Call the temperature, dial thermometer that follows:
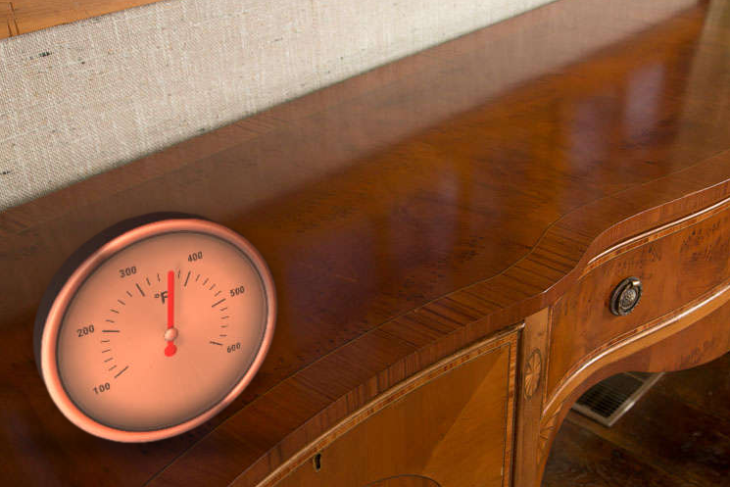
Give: 360 °F
